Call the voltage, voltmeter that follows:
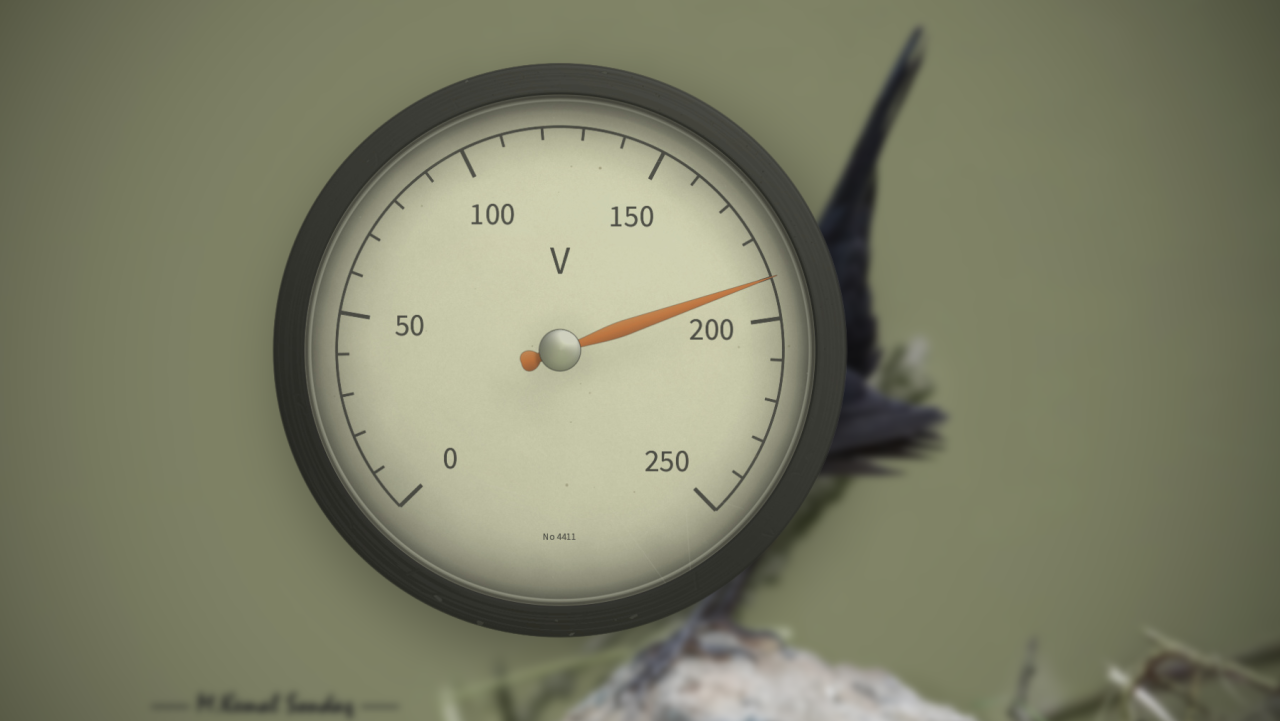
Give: 190 V
